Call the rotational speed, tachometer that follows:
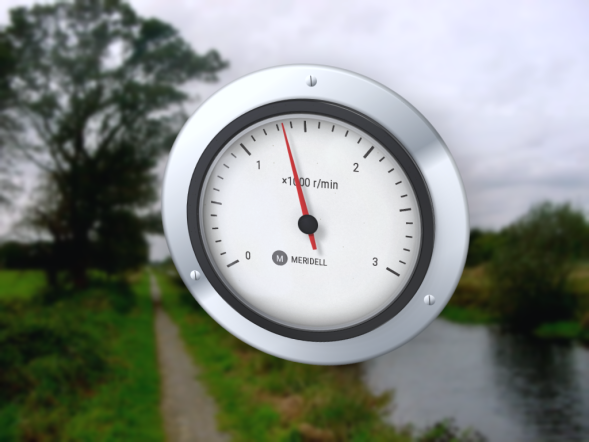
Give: 1350 rpm
